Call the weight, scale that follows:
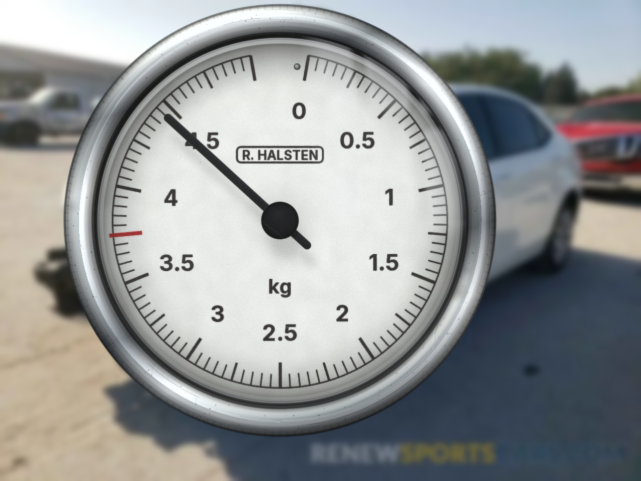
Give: 4.45 kg
